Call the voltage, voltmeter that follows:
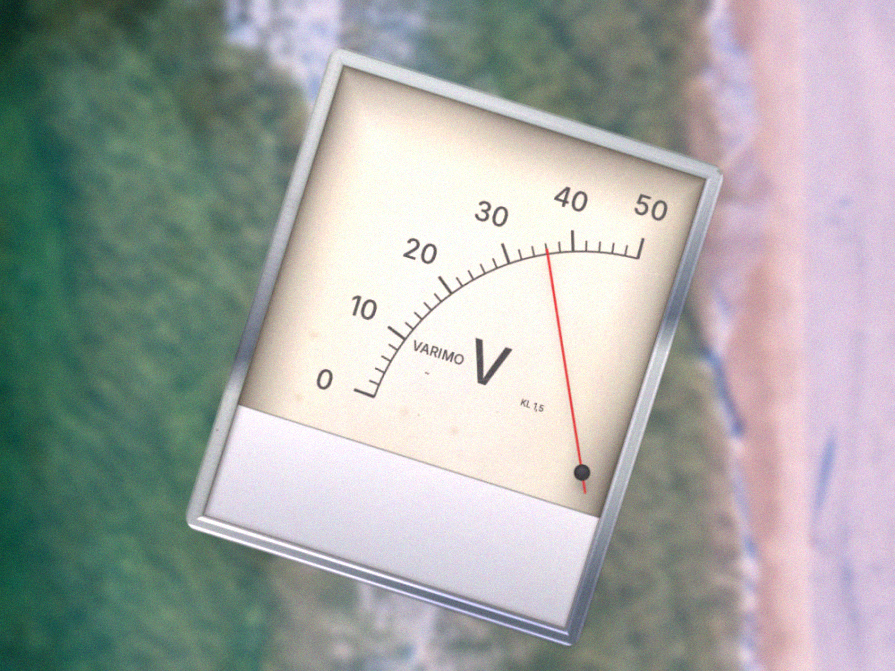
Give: 36 V
